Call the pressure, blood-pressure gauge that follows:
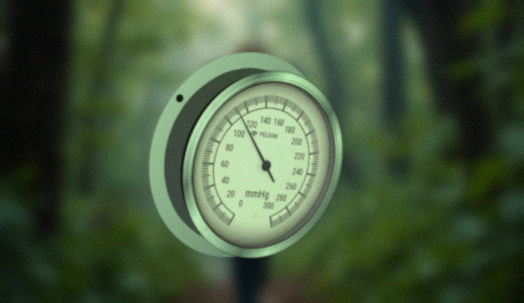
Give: 110 mmHg
